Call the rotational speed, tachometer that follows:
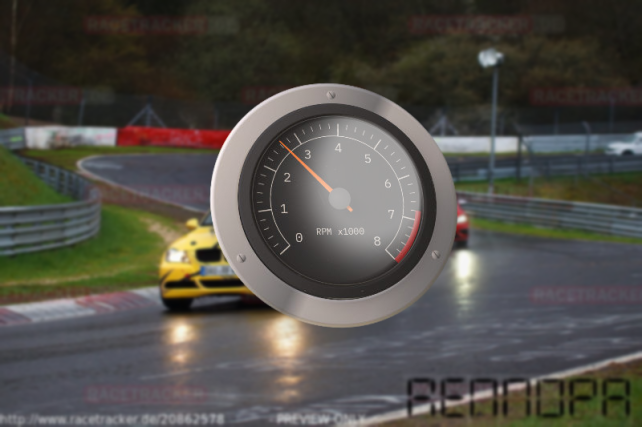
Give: 2600 rpm
